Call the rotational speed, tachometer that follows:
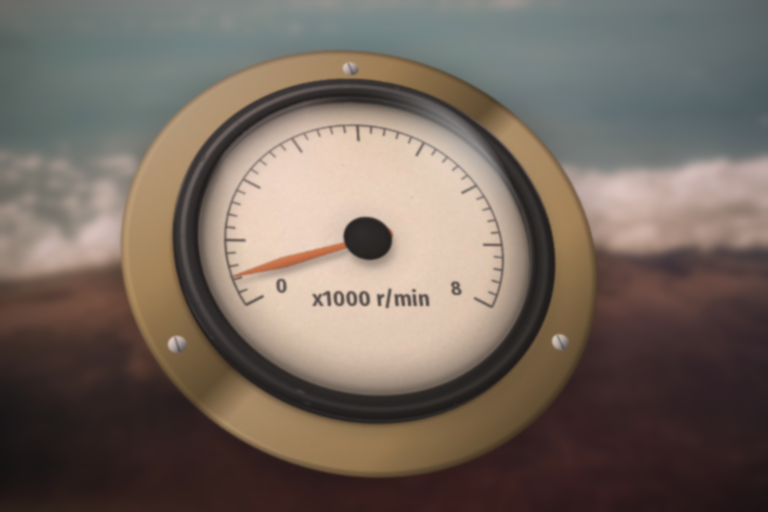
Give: 400 rpm
